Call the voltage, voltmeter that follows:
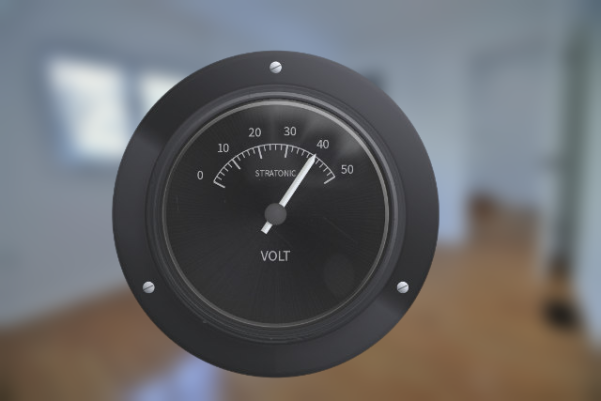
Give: 40 V
